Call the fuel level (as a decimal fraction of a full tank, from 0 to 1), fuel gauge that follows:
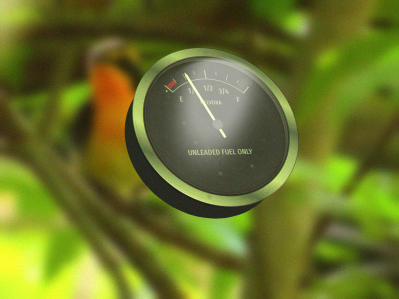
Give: 0.25
